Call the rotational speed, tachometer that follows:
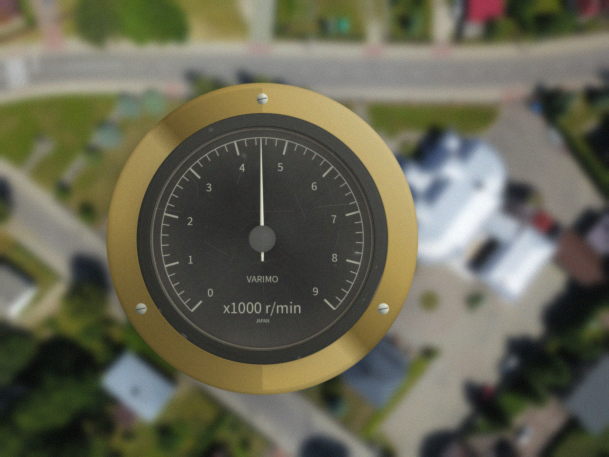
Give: 4500 rpm
